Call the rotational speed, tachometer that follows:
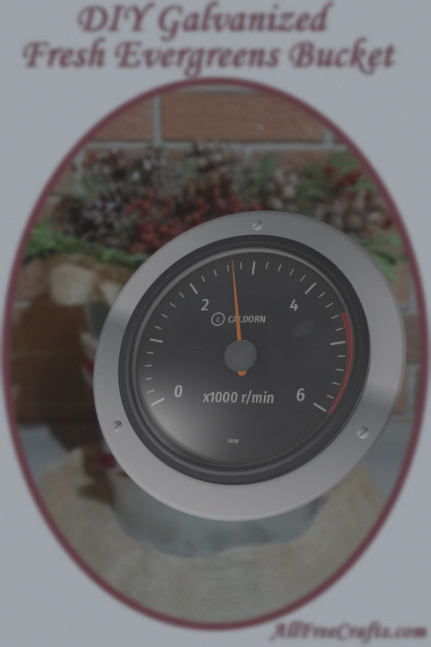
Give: 2700 rpm
